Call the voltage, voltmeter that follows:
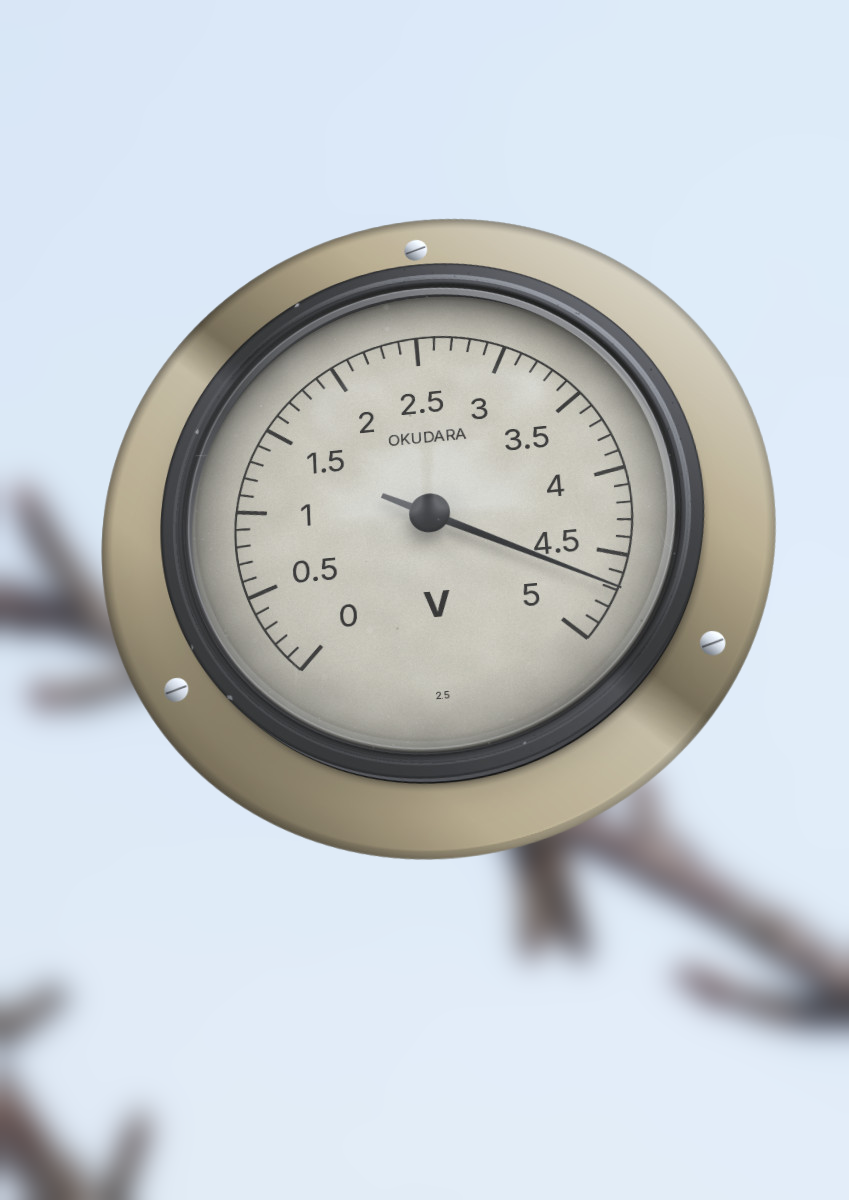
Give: 4.7 V
